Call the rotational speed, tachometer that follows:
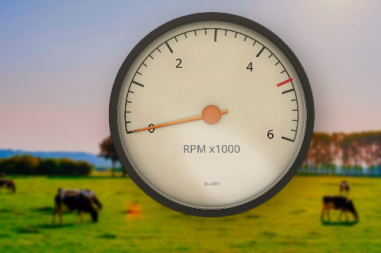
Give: 0 rpm
